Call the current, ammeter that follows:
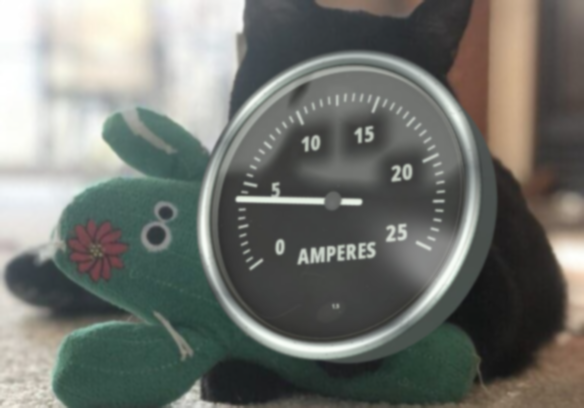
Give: 4 A
